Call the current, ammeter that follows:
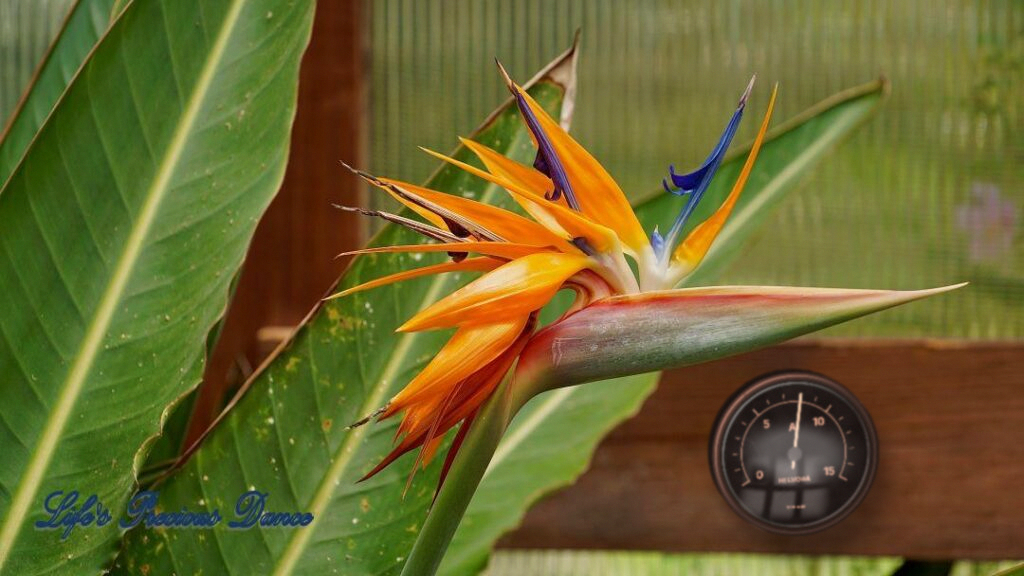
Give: 8 A
